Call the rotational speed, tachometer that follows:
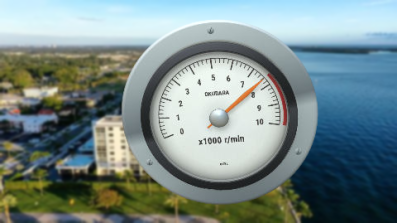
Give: 7600 rpm
